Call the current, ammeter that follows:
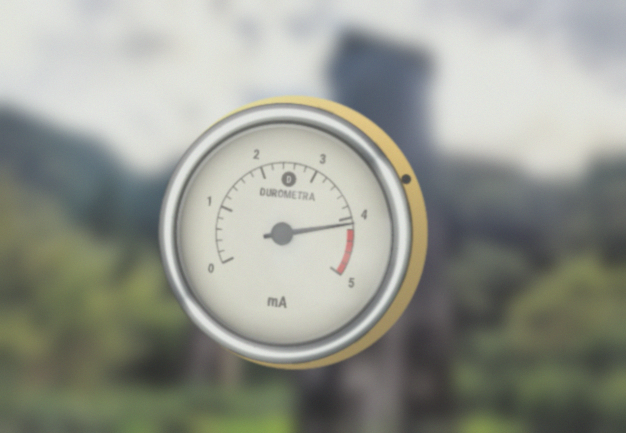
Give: 4.1 mA
